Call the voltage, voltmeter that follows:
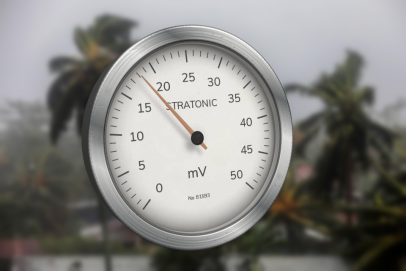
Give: 18 mV
